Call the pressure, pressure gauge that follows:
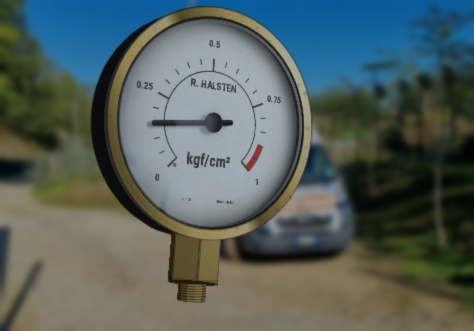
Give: 0.15 kg/cm²
